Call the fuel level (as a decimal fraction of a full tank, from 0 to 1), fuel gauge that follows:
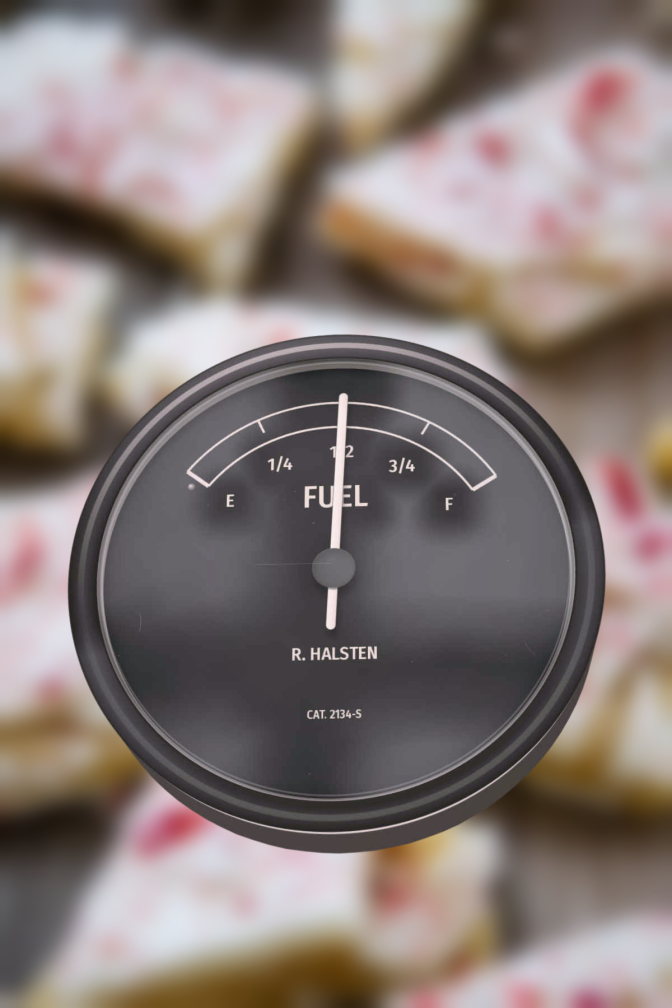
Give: 0.5
